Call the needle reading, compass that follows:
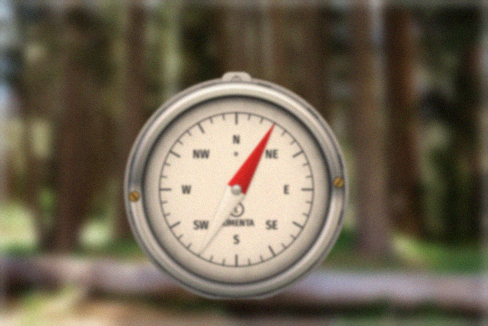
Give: 30 °
